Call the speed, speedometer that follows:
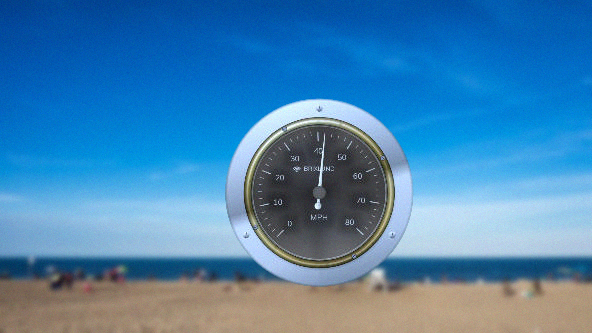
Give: 42 mph
